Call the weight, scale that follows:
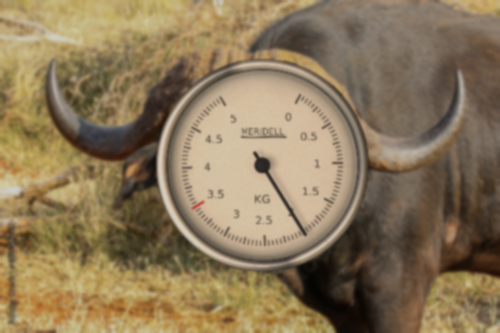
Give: 2 kg
